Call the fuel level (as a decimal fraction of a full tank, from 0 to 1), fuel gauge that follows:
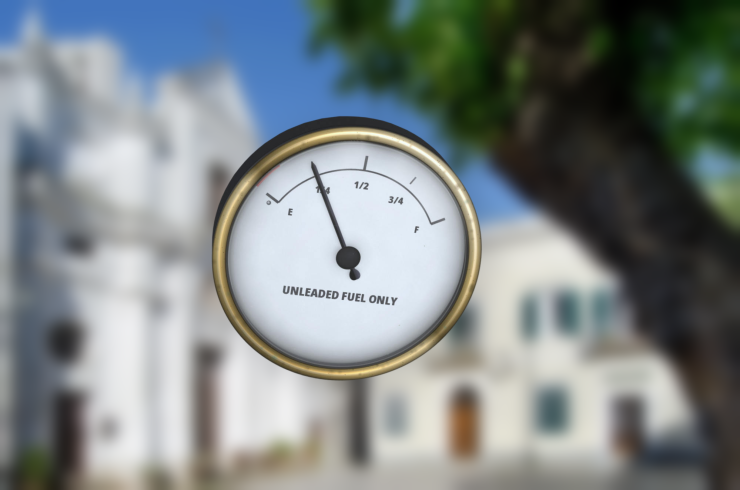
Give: 0.25
